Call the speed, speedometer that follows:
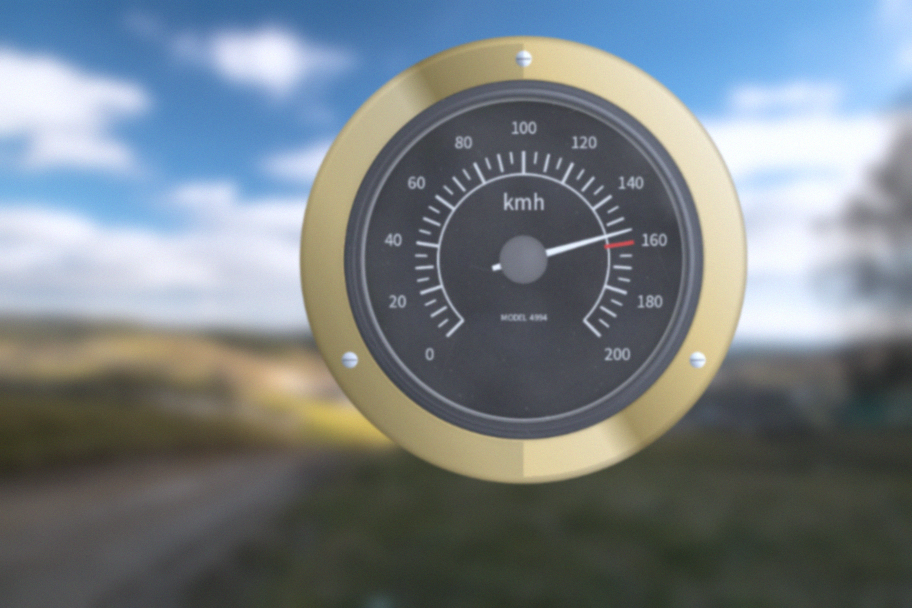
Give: 155 km/h
